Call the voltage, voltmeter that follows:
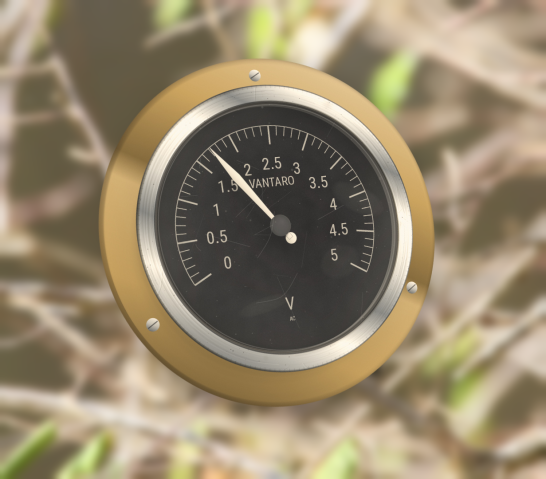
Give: 1.7 V
